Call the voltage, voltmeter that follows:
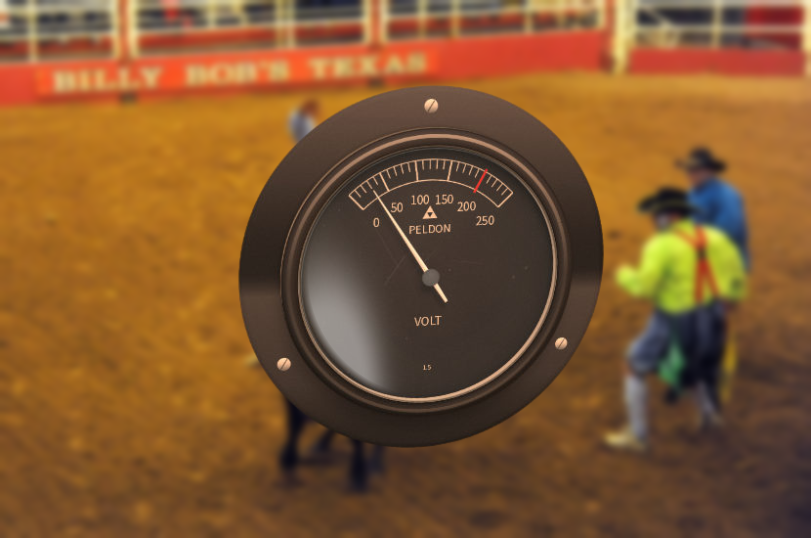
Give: 30 V
